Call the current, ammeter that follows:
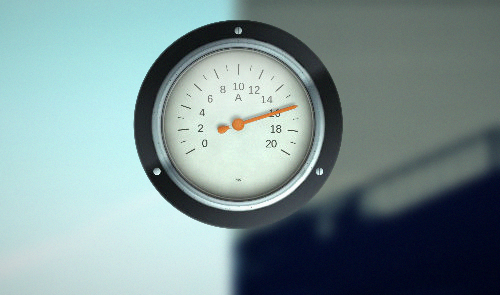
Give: 16 A
